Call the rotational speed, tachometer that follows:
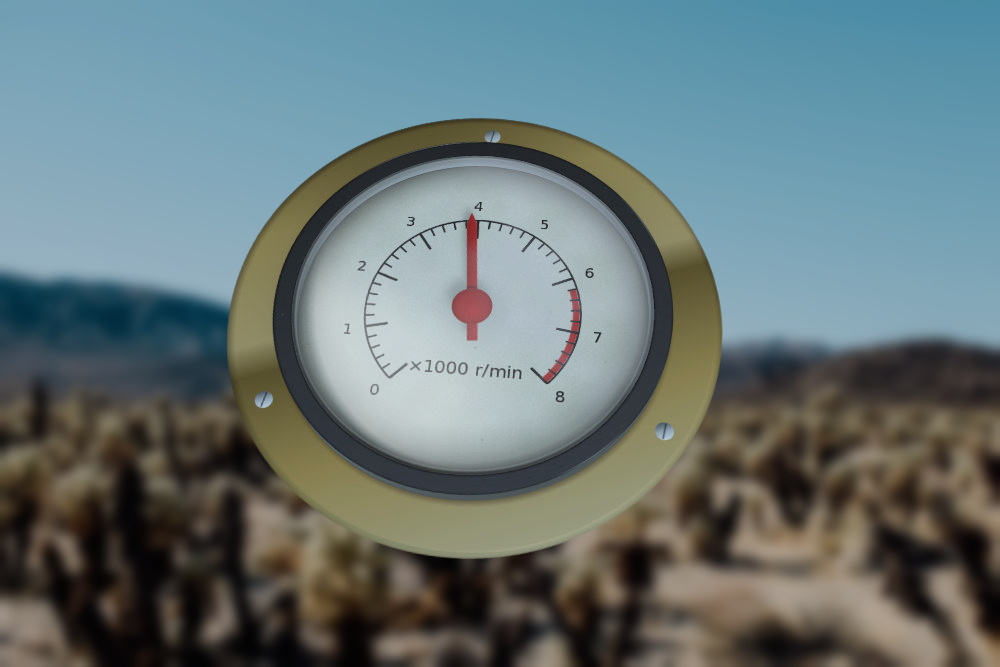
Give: 3900 rpm
